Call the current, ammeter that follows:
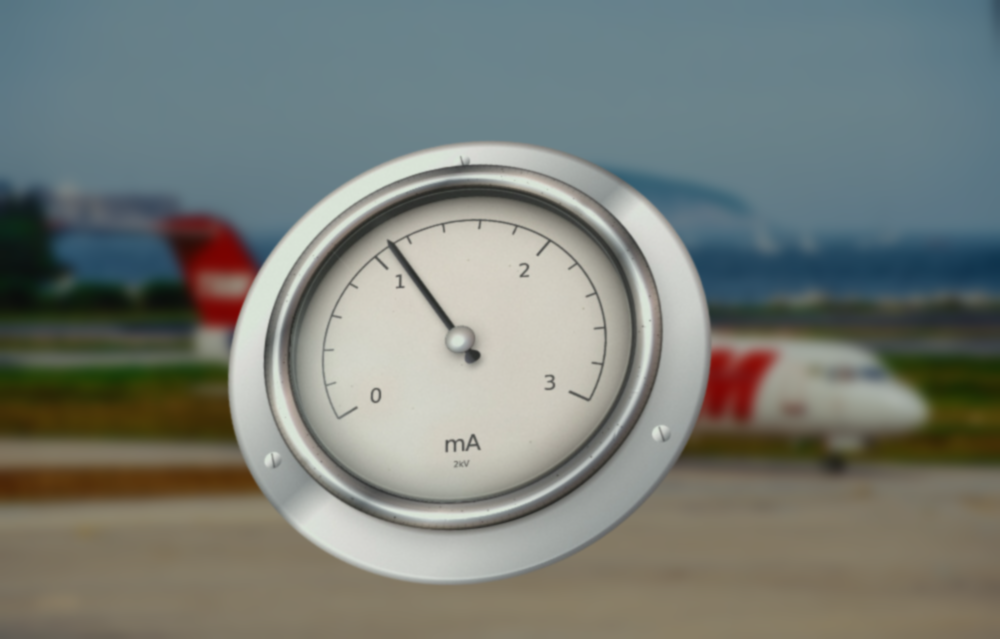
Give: 1.1 mA
